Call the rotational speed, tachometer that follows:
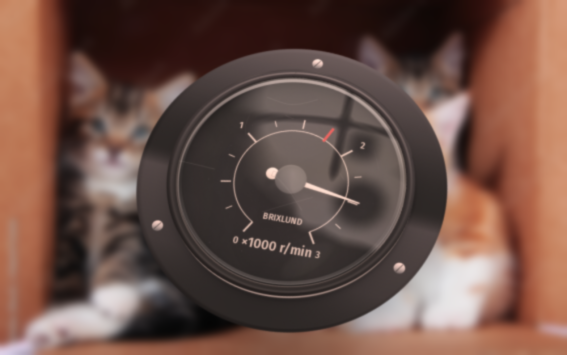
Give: 2500 rpm
